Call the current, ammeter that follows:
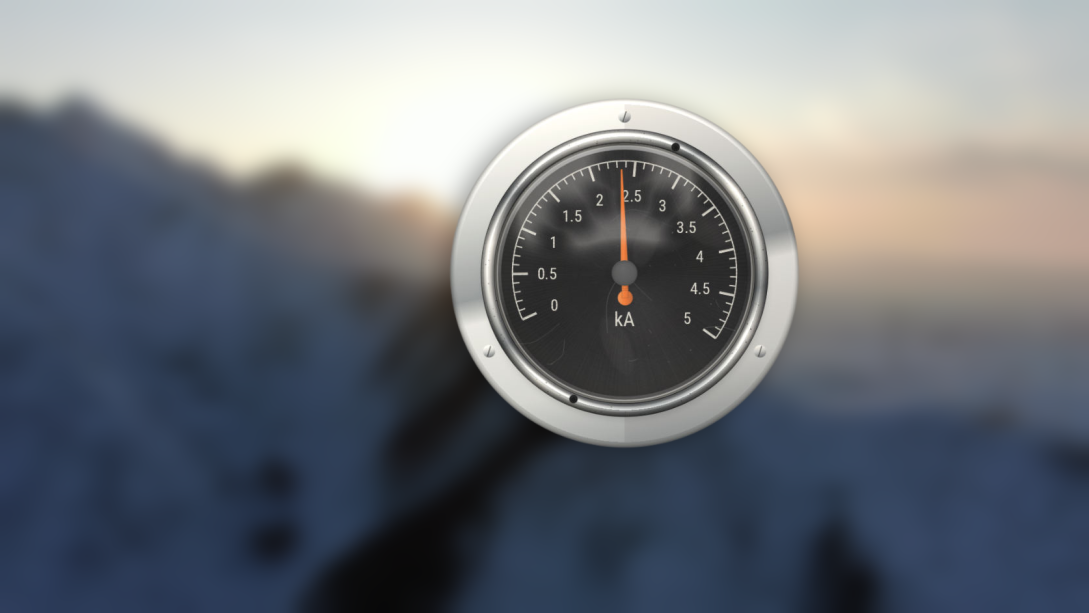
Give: 2.35 kA
